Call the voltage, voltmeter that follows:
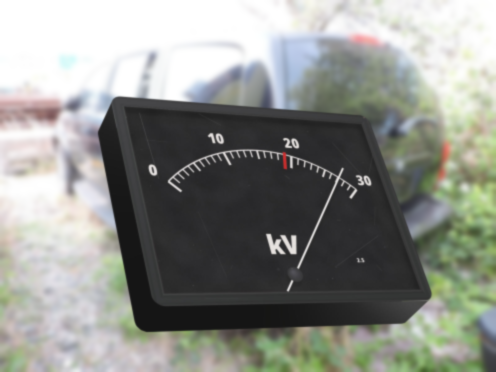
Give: 27 kV
